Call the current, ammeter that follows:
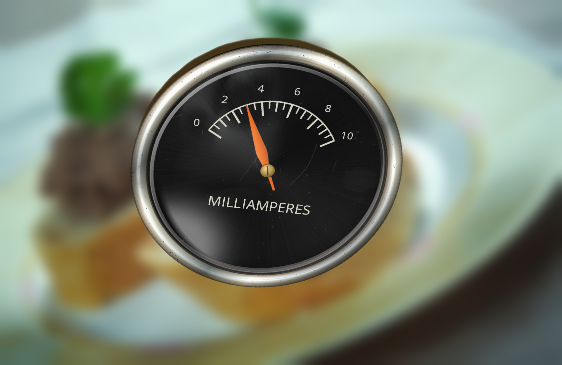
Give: 3 mA
